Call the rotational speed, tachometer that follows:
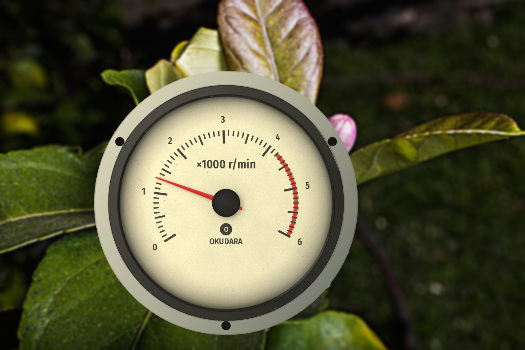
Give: 1300 rpm
